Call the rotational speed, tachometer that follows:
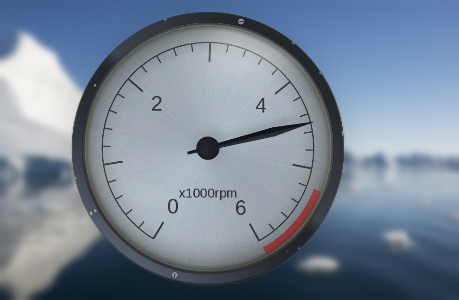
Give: 4500 rpm
